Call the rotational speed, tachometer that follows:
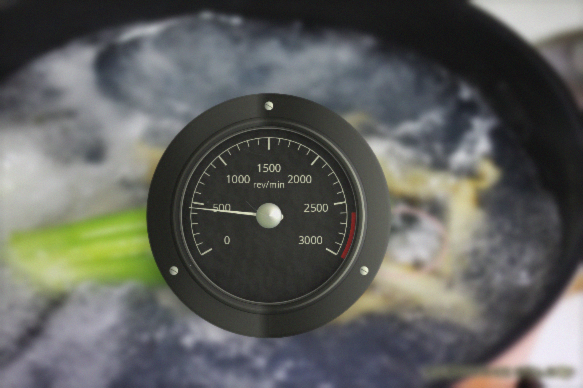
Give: 450 rpm
